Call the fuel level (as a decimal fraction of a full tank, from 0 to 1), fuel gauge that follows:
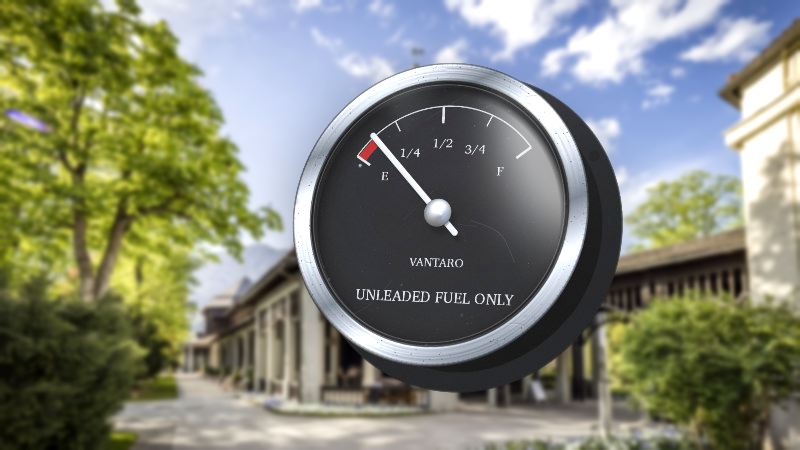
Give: 0.125
